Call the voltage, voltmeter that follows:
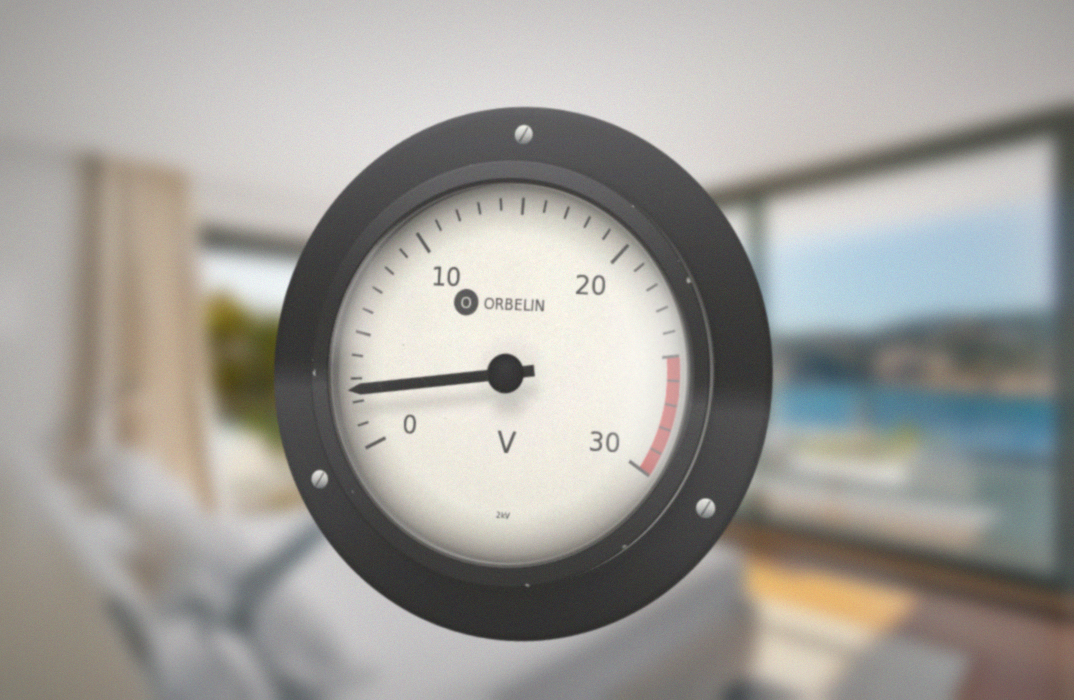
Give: 2.5 V
